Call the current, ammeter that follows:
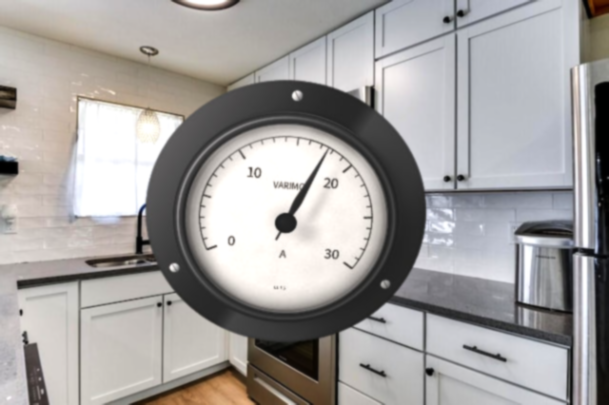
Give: 17.5 A
